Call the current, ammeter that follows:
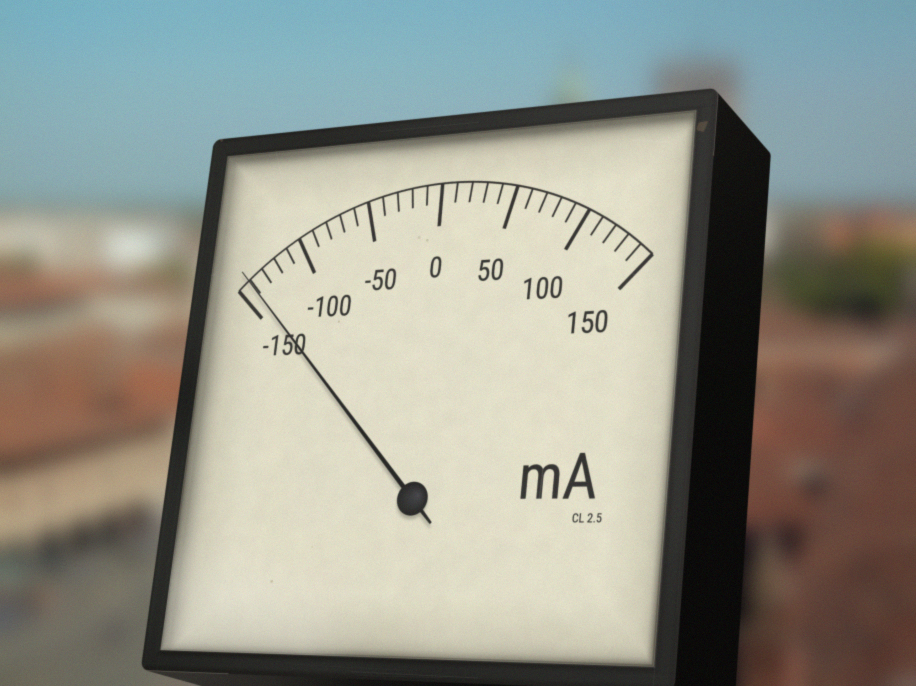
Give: -140 mA
